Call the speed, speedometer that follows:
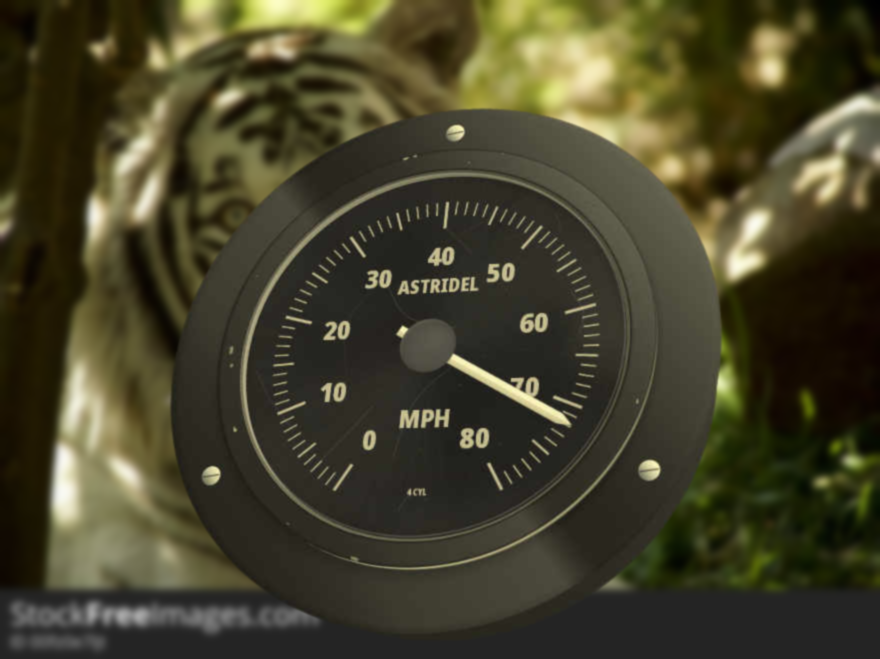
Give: 72 mph
